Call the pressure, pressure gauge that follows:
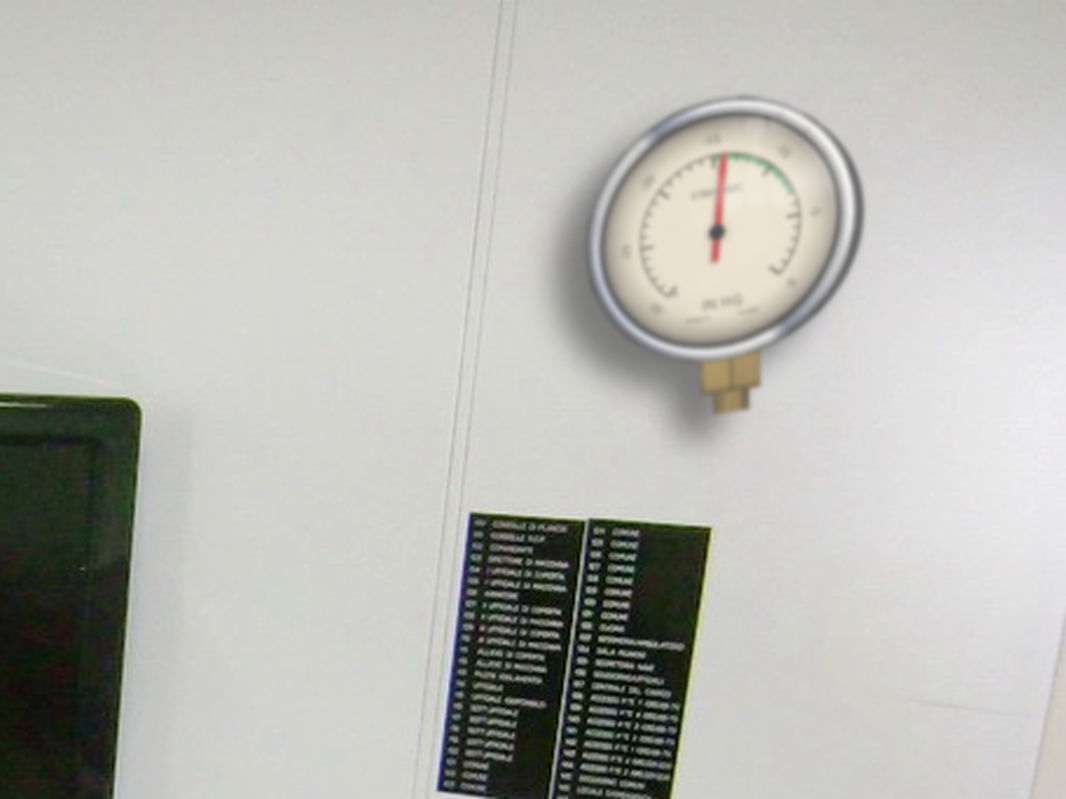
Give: -14 inHg
